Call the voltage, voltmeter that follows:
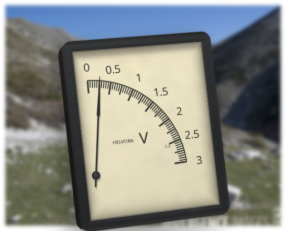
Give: 0.25 V
